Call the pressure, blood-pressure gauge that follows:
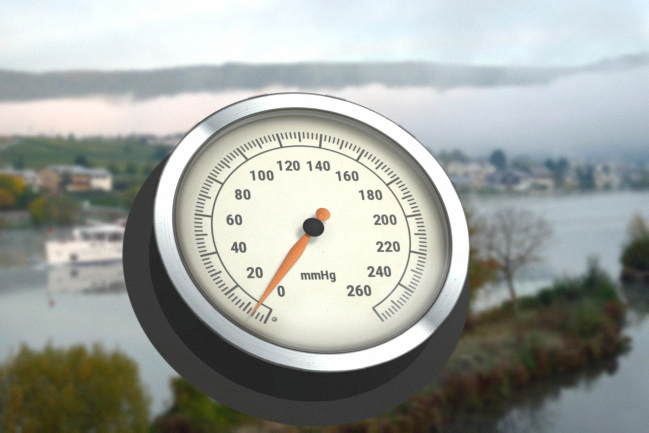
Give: 6 mmHg
